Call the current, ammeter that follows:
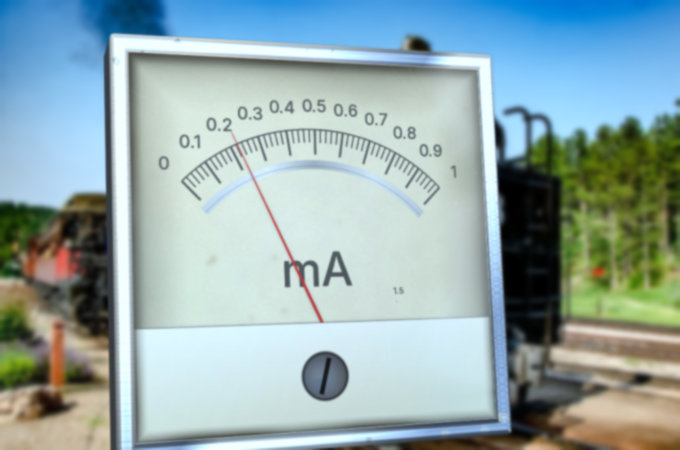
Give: 0.22 mA
